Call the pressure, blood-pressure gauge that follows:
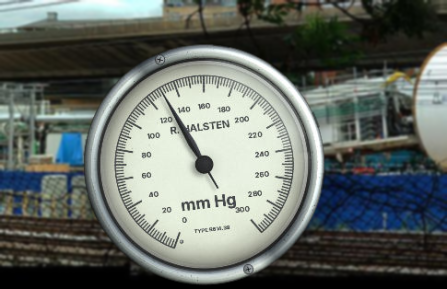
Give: 130 mmHg
